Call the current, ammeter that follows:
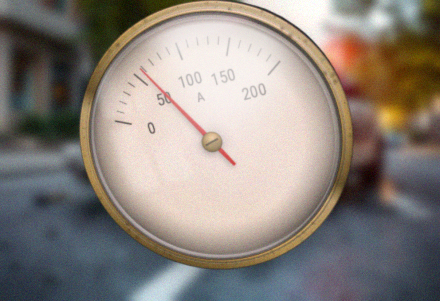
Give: 60 A
